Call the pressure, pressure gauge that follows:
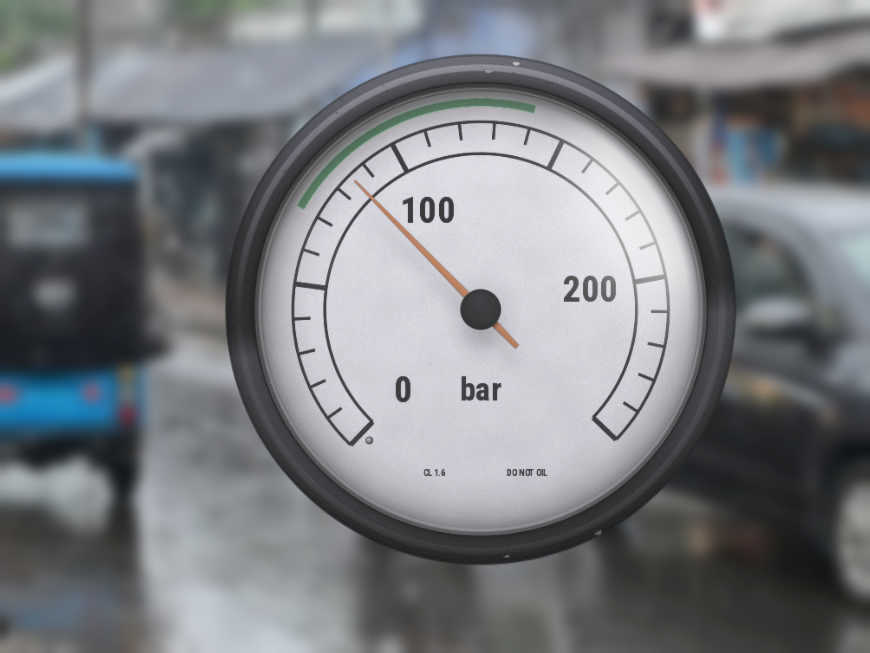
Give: 85 bar
